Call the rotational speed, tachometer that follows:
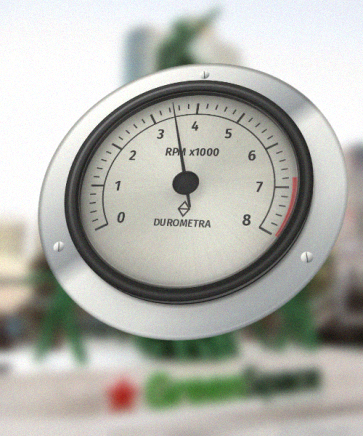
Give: 3500 rpm
